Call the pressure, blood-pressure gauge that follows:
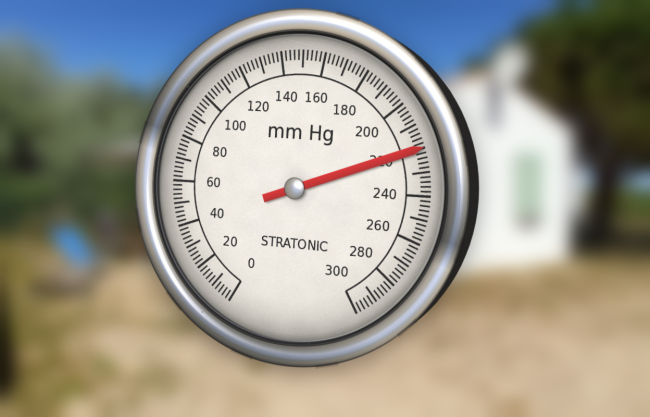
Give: 220 mmHg
